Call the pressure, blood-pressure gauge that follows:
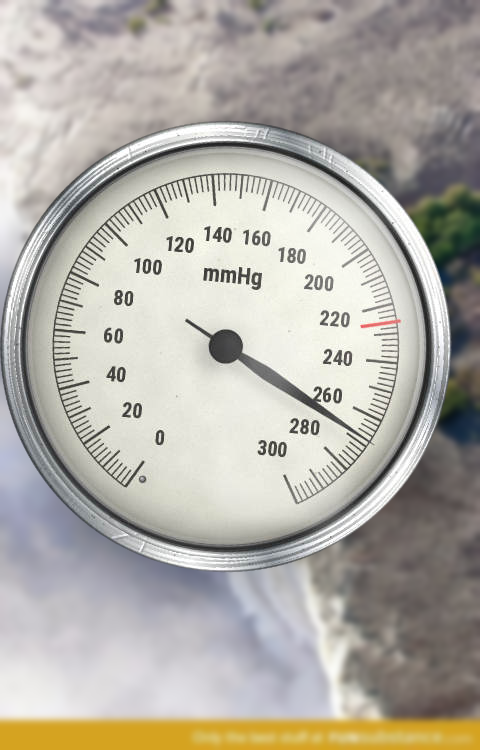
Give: 268 mmHg
